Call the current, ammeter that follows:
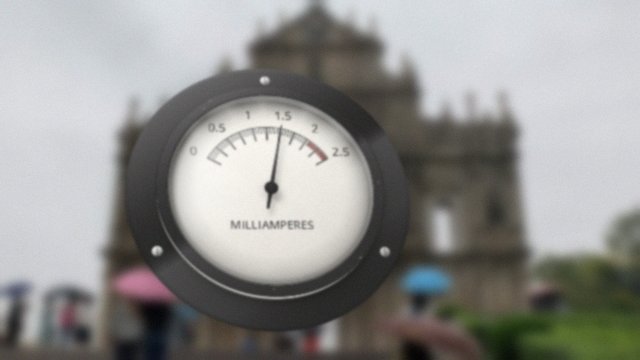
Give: 1.5 mA
